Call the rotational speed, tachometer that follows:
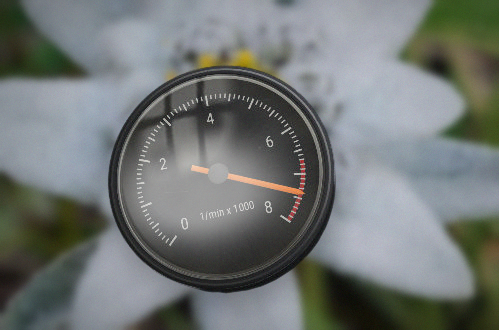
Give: 7400 rpm
